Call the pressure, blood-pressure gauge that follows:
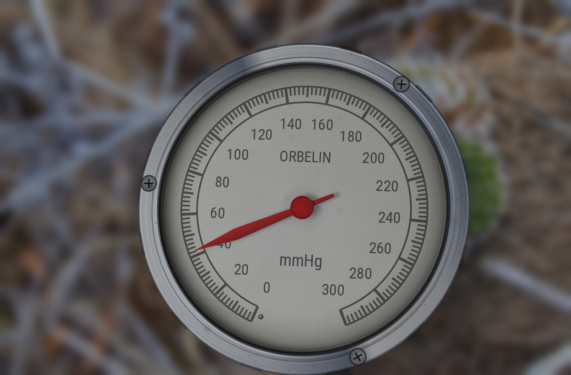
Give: 42 mmHg
